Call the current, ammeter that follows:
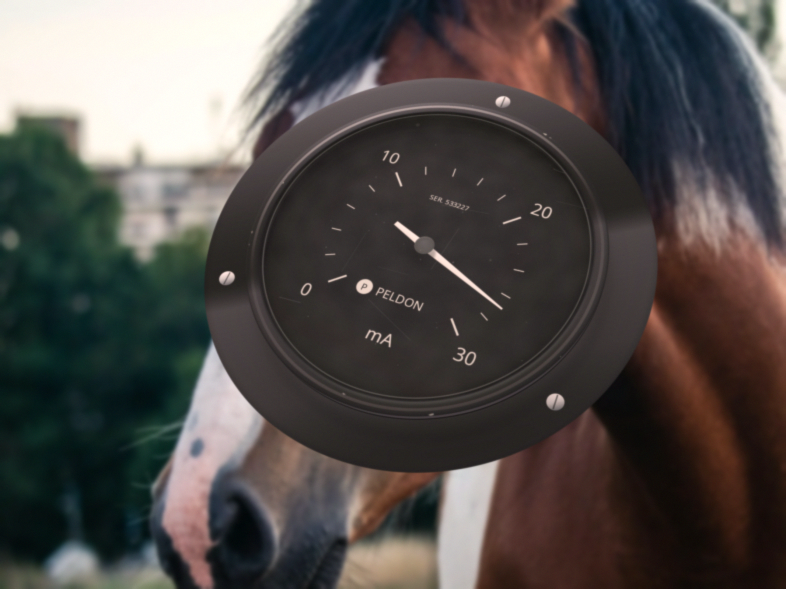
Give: 27 mA
